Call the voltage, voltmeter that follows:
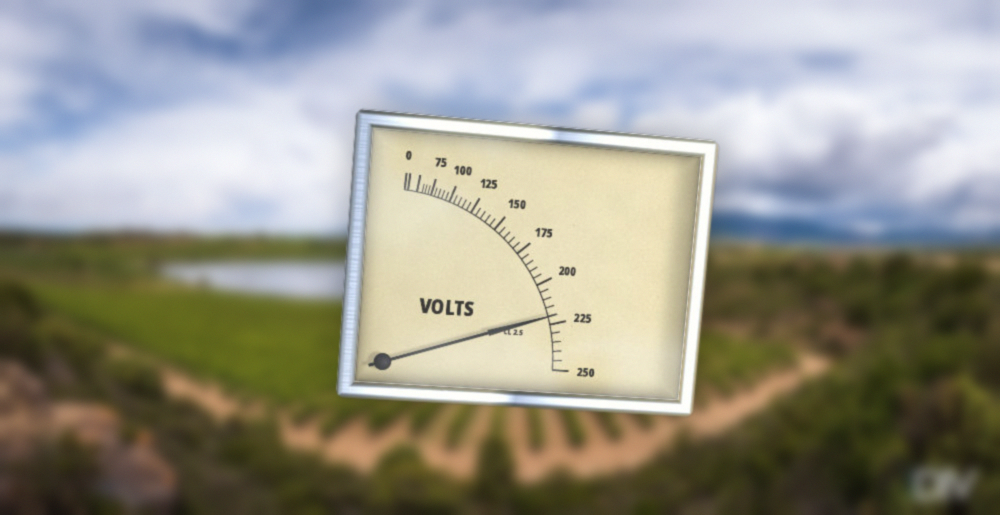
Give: 220 V
